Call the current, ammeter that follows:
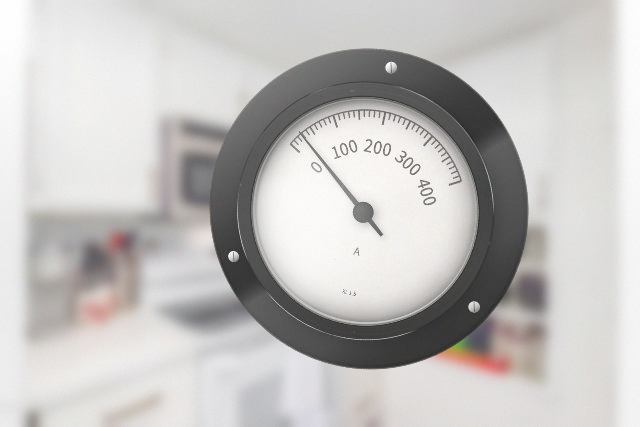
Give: 30 A
